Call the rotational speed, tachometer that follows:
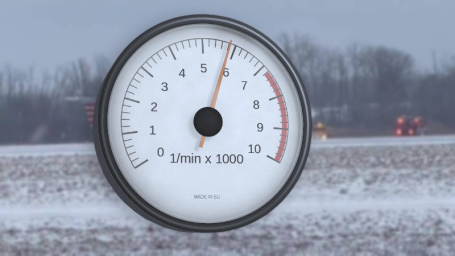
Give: 5800 rpm
